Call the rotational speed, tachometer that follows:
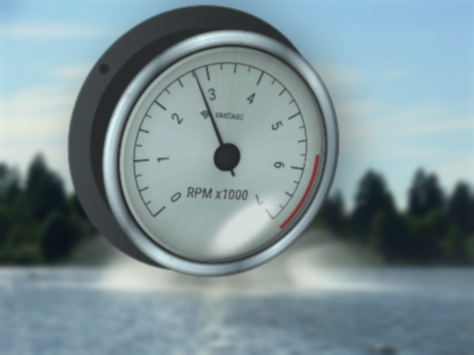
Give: 2750 rpm
